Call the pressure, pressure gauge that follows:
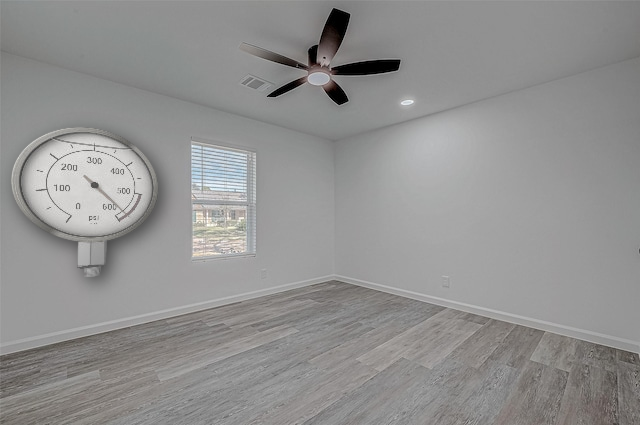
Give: 575 psi
